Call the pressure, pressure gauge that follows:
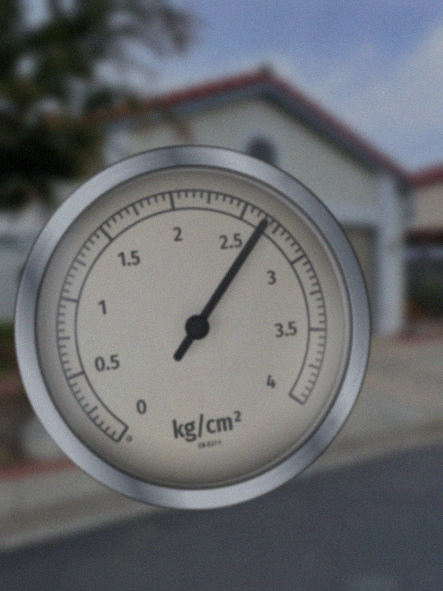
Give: 2.65 kg/cm²
